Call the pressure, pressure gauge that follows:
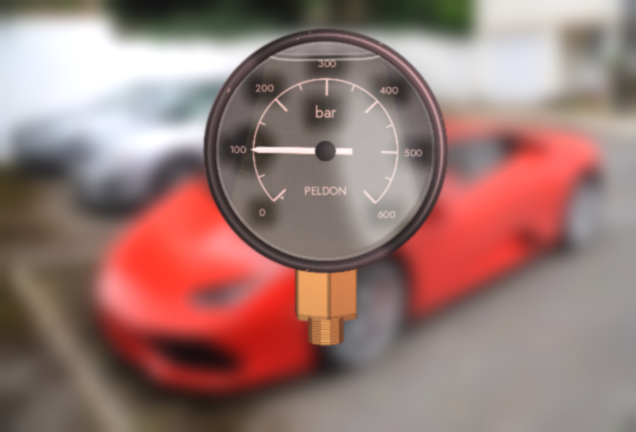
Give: 100 bar
